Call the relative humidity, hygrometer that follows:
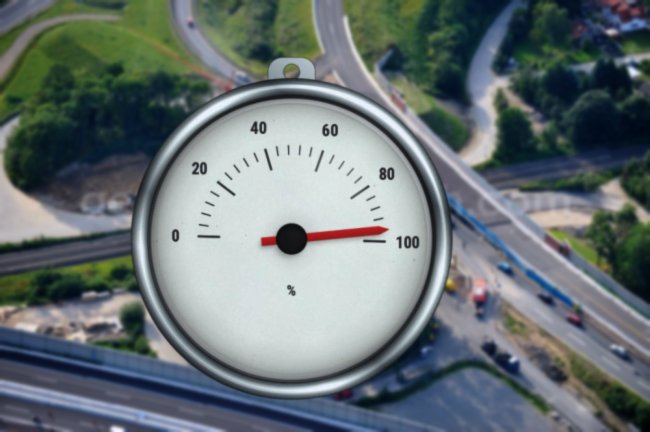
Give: 96 %
